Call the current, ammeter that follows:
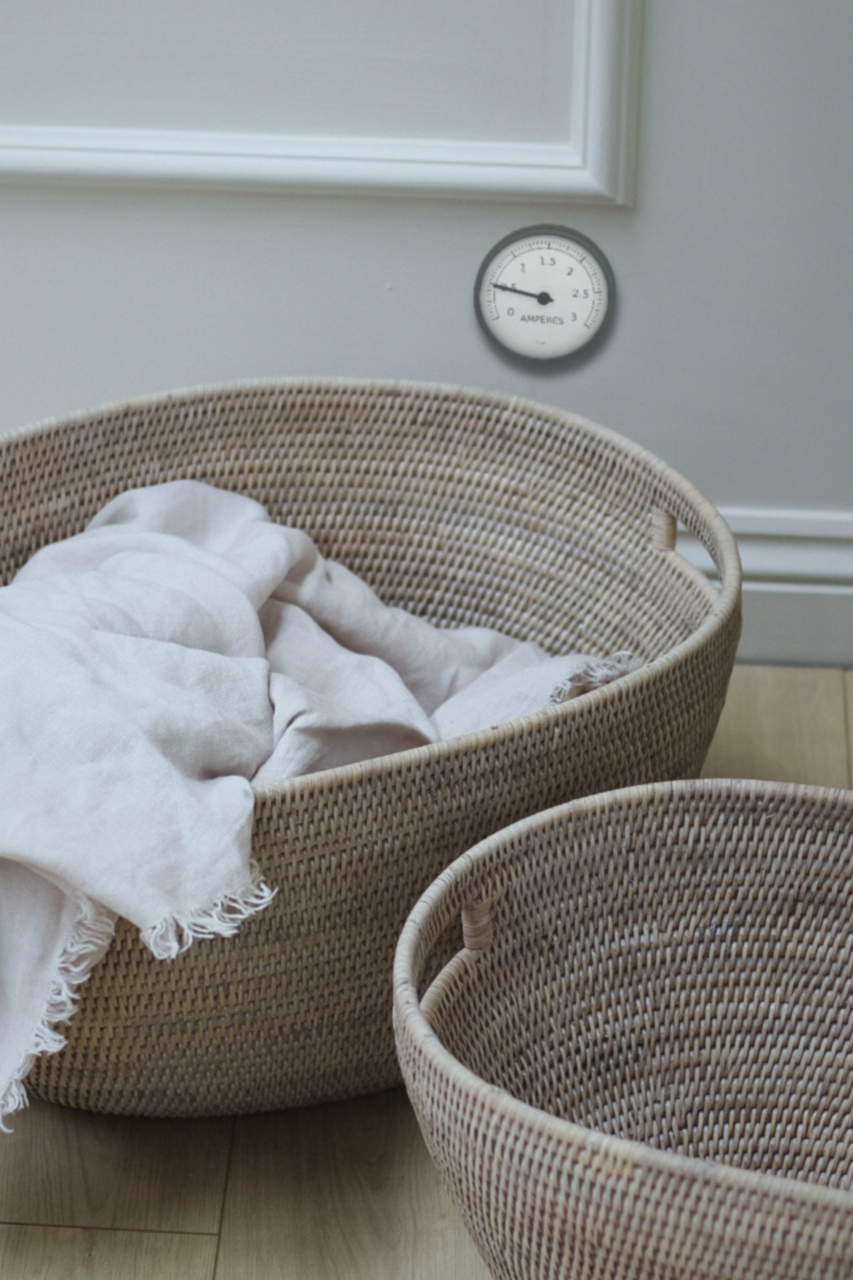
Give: 0.5 A
